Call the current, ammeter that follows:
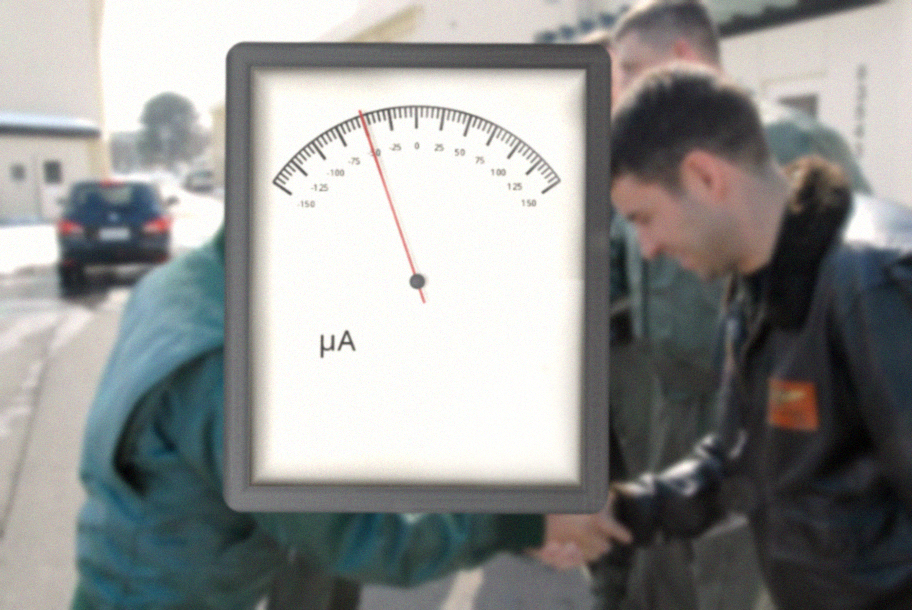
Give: -50 µA
